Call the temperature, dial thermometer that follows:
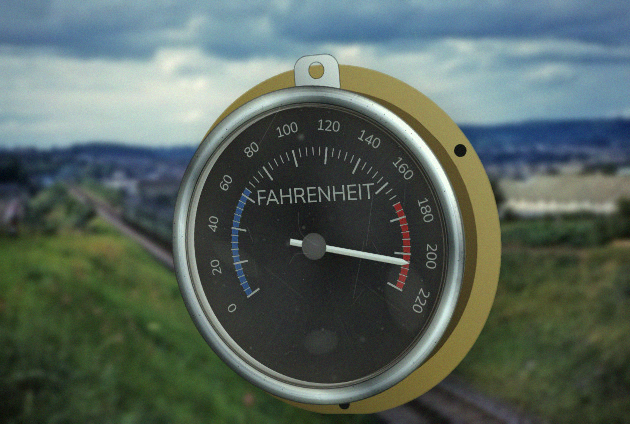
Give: 204 °F
